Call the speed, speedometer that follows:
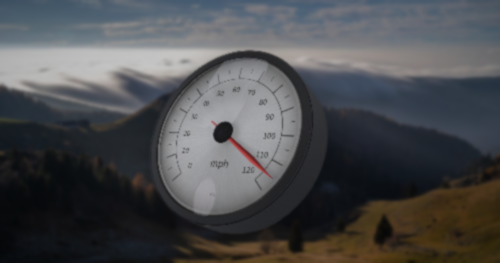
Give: 115 mph
